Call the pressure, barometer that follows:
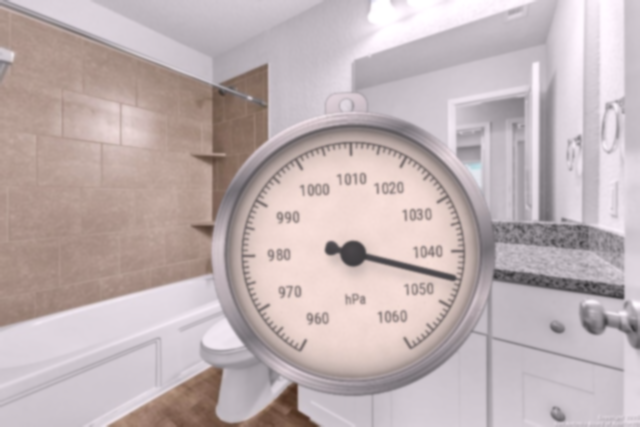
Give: 1045 hPa
